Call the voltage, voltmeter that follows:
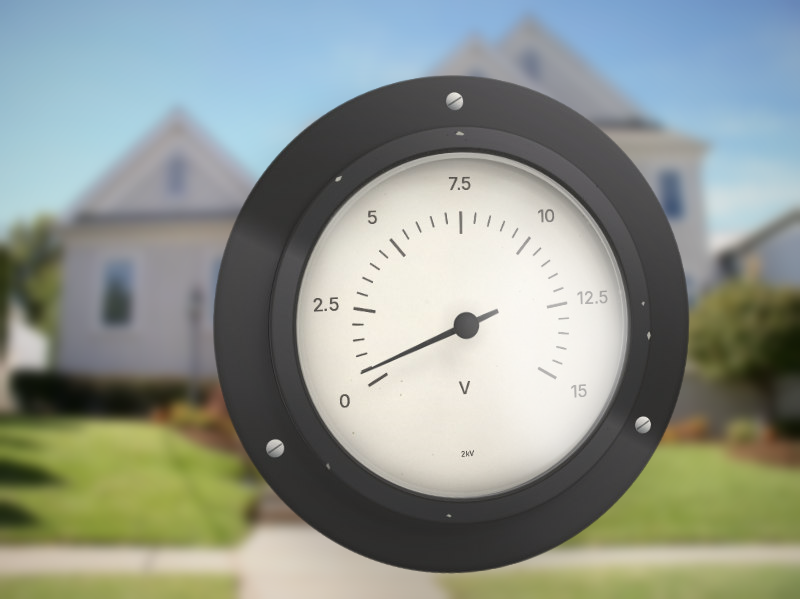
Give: 0.5 V
